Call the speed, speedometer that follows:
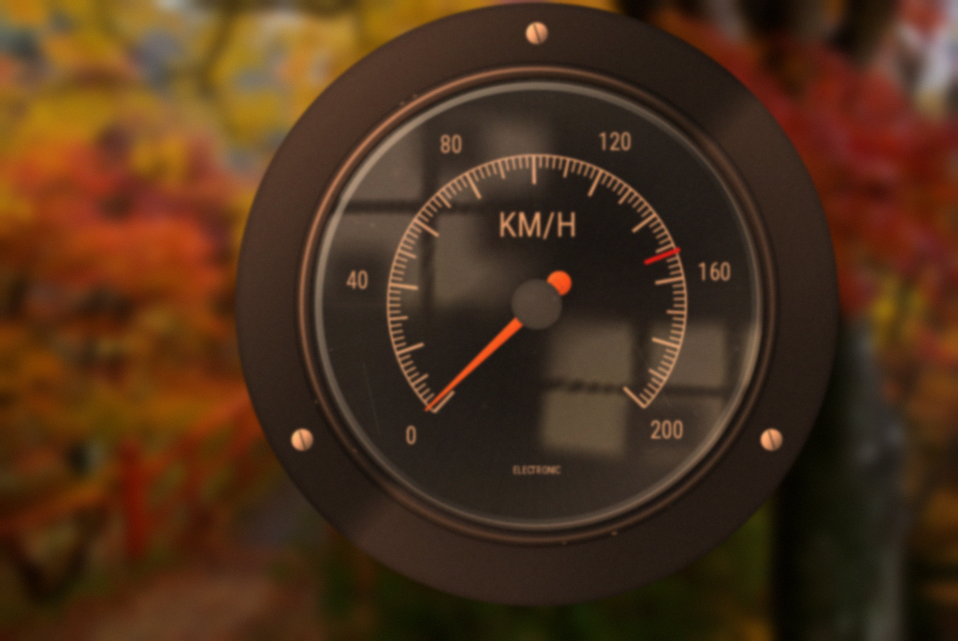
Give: 2 km/h
